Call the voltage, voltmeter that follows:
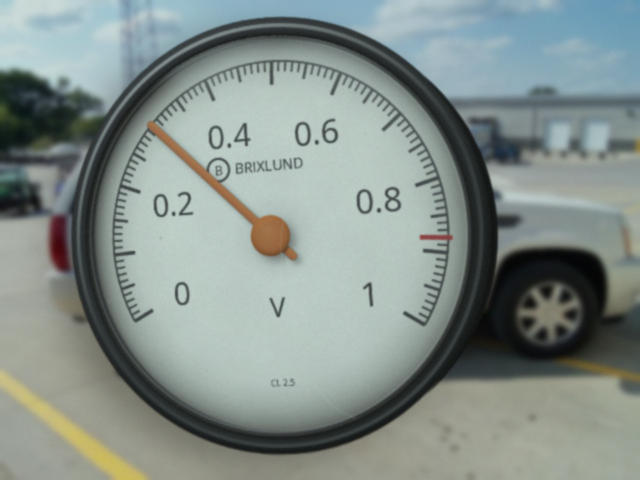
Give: 0.3 V
